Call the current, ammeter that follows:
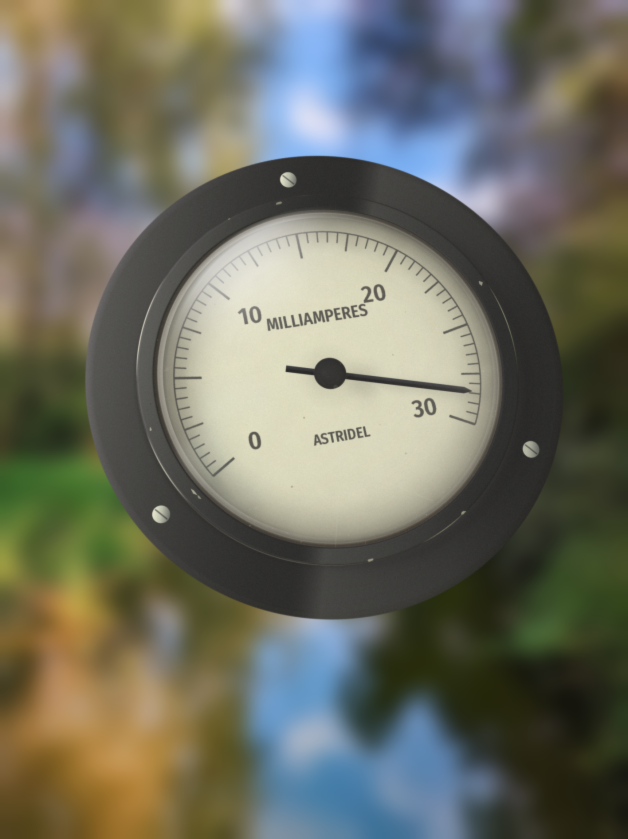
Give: 28.5 mA
